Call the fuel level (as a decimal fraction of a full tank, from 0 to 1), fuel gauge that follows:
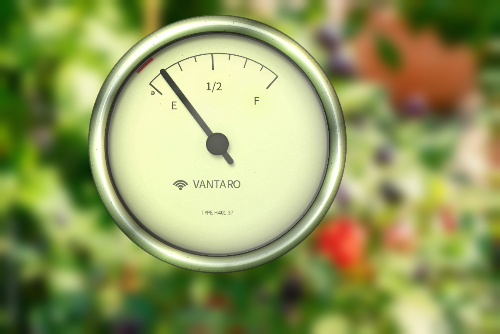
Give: 0.125
